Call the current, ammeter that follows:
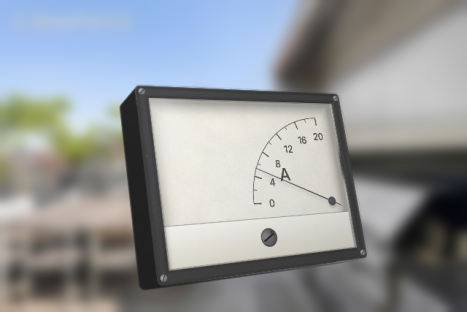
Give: 5 A
